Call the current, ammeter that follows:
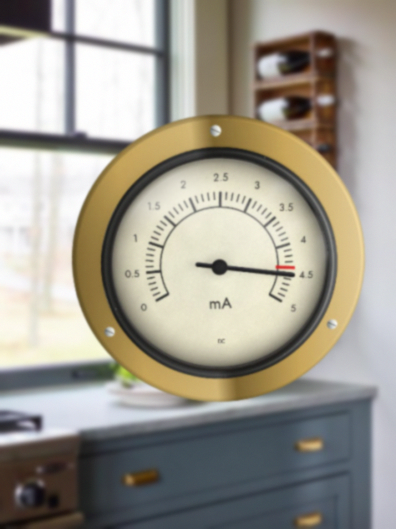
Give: 4.5 mA
